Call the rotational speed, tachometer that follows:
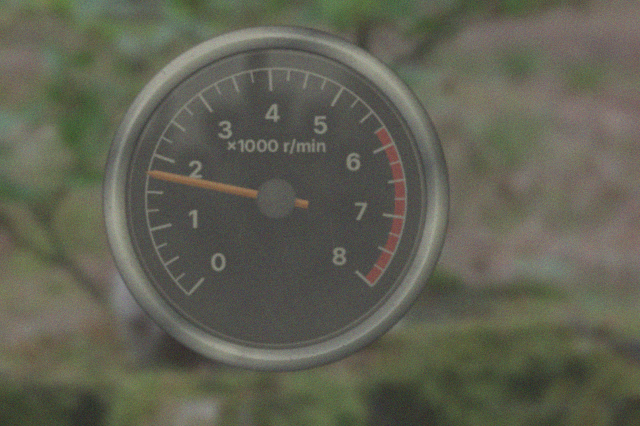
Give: 1750 rpm
